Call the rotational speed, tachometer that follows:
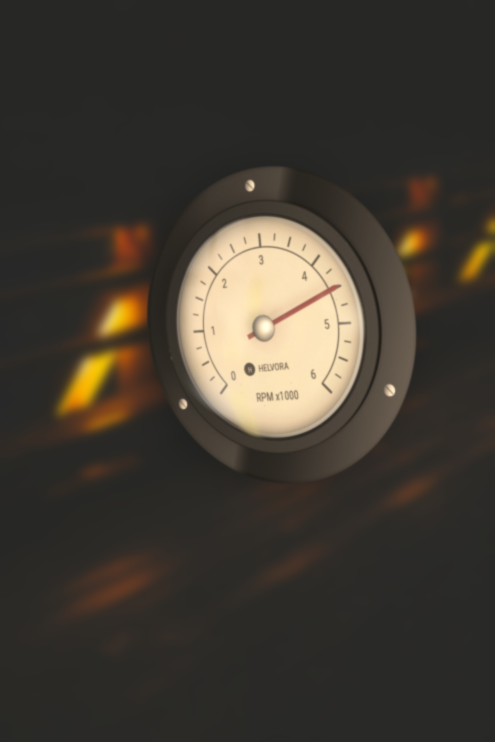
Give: 4500 rpm
